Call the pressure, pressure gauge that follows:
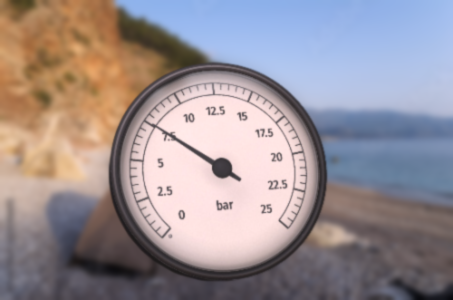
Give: 7.5 bar
